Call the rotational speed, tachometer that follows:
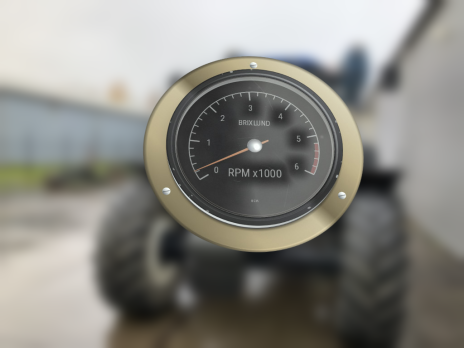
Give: 200 rpm
